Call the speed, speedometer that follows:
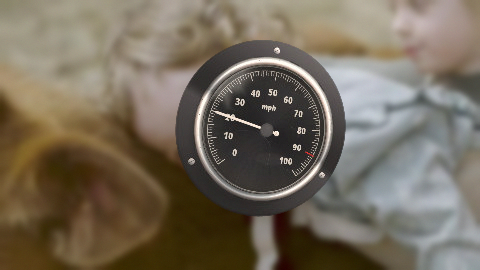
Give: 20 mph
